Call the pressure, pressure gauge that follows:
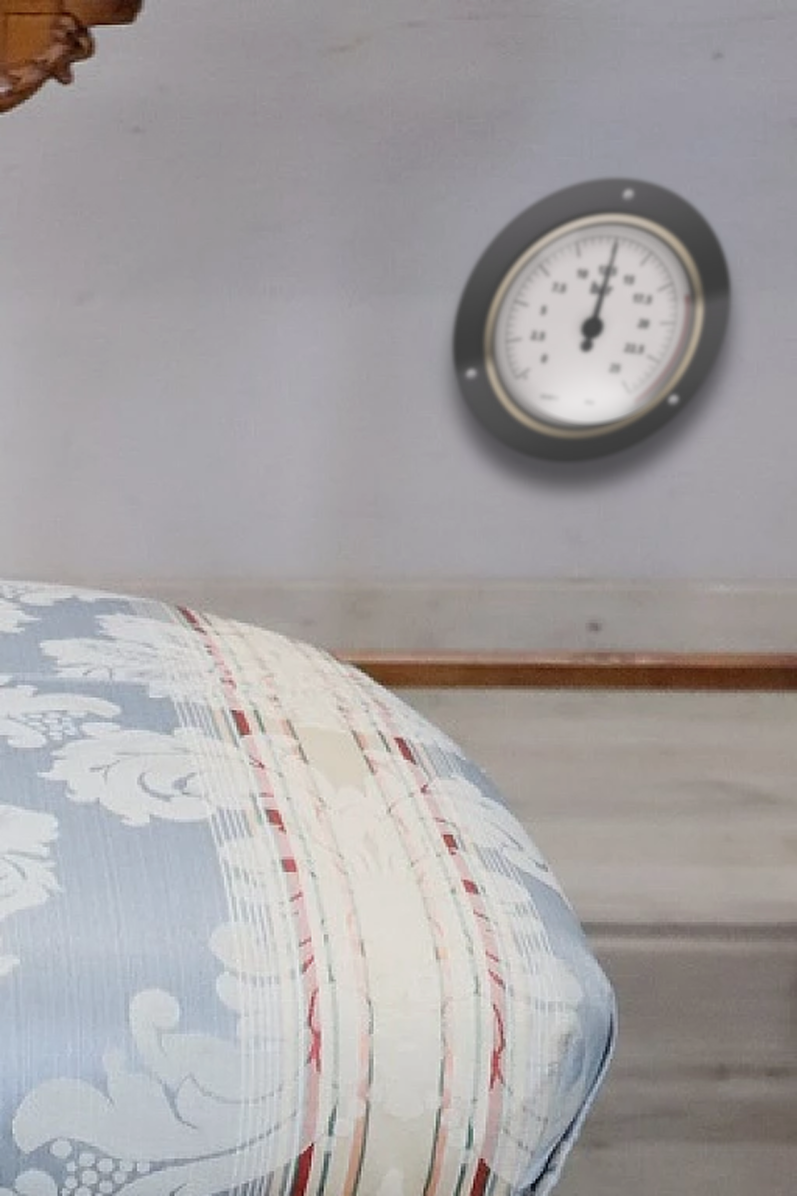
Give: 12.5 bar
